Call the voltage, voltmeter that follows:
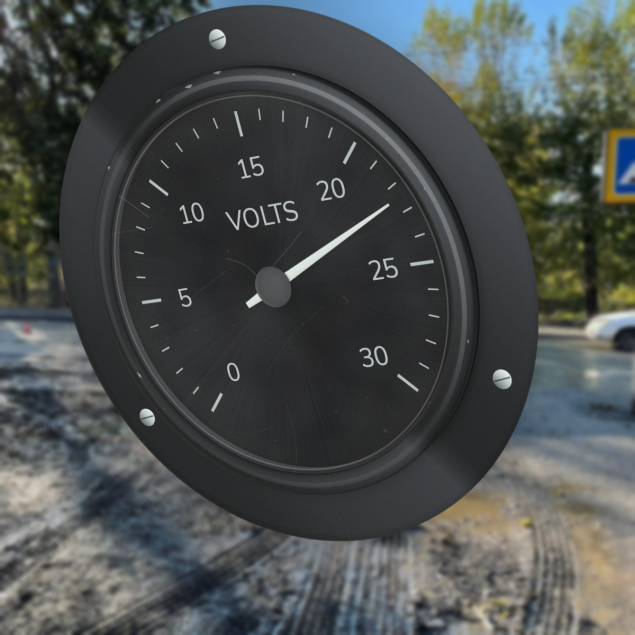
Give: 22.5 V
